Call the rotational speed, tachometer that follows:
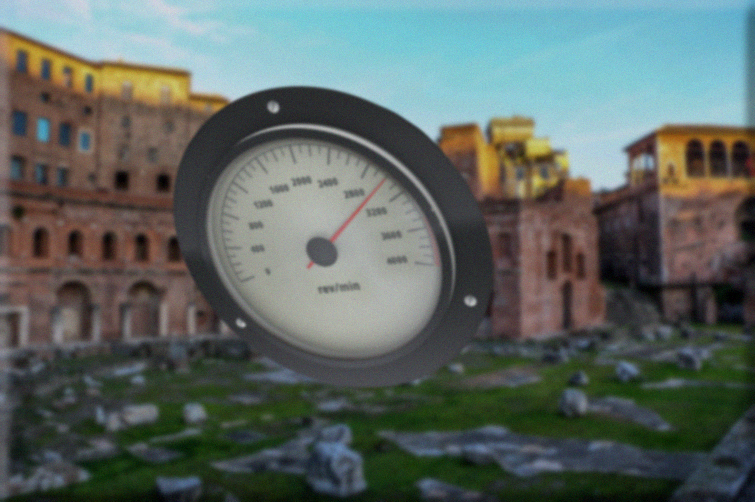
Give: 3000 rpm
